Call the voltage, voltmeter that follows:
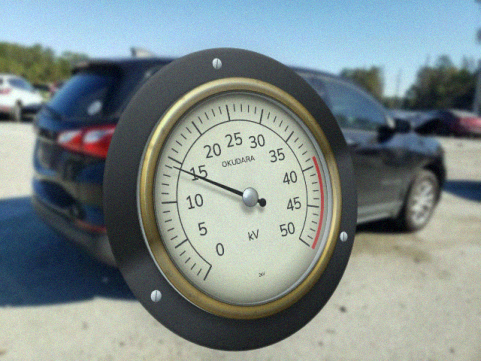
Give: 14 kV
